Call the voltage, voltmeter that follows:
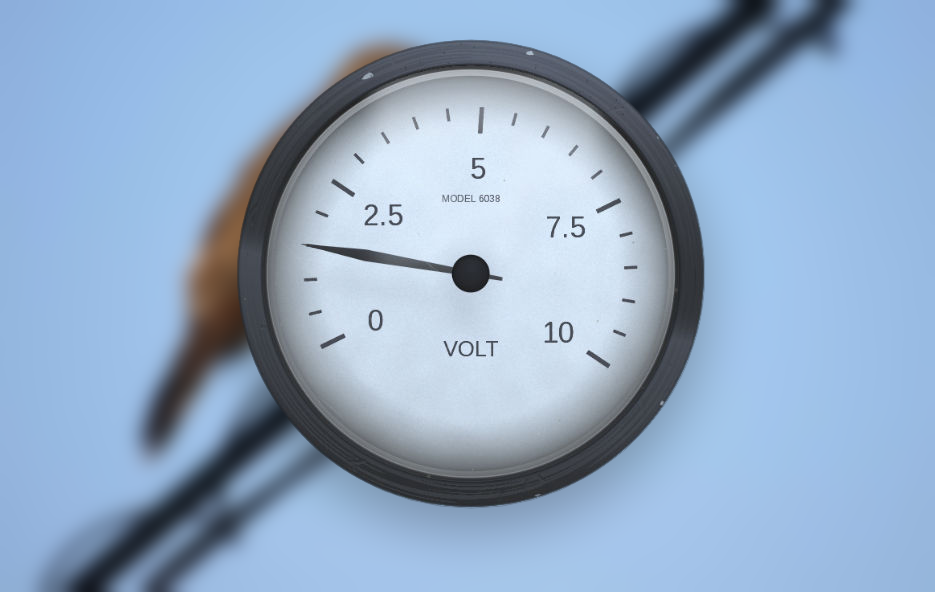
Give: 1.5 V
